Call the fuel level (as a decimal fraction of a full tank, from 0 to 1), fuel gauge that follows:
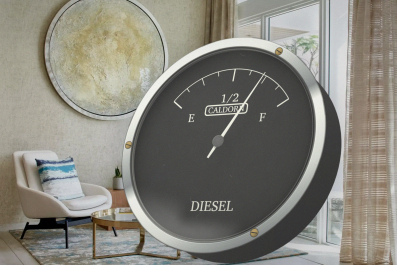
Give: 0.75
